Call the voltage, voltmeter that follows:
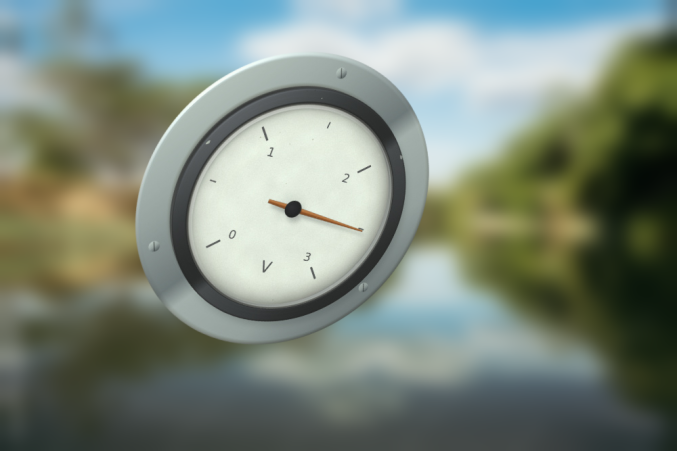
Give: 2.5 V
